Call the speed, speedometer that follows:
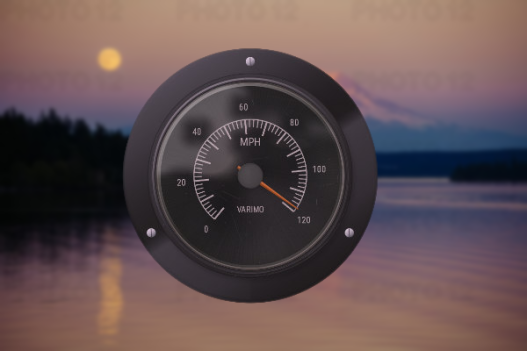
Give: 118 mph
